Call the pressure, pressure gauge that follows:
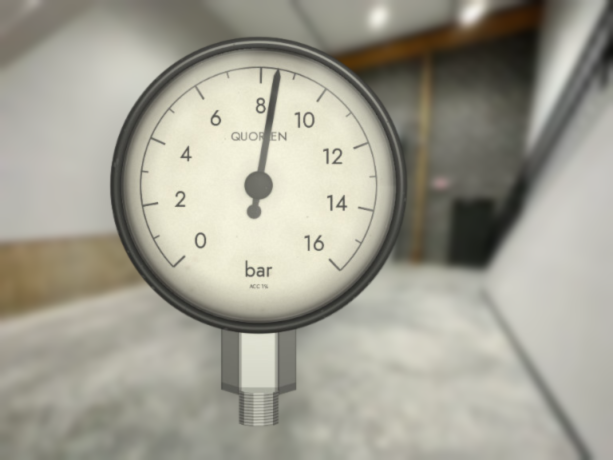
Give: 8.5 bar
